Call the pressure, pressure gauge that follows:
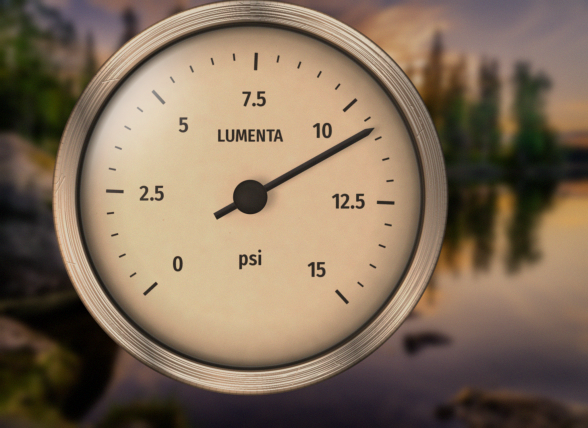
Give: 10.75 psi
